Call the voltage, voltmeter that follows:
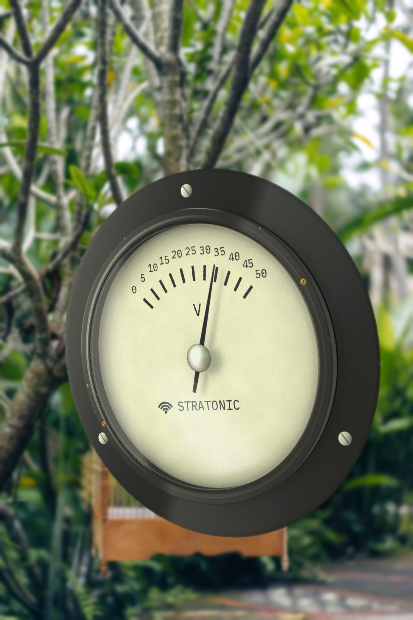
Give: 35 V
